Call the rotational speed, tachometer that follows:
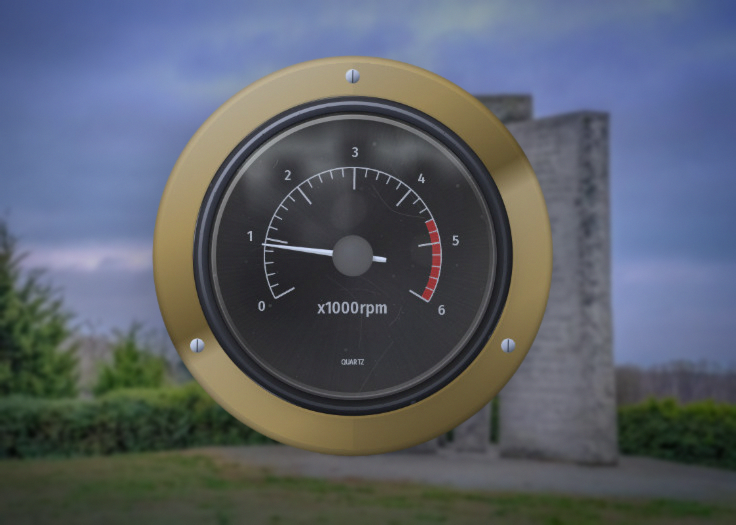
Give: 900 rpm
